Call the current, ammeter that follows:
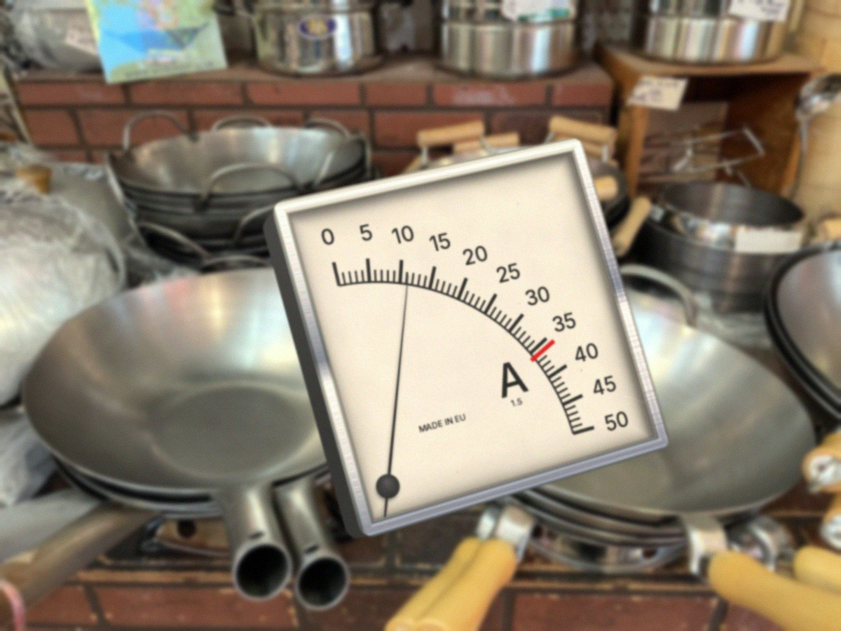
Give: 11 A
